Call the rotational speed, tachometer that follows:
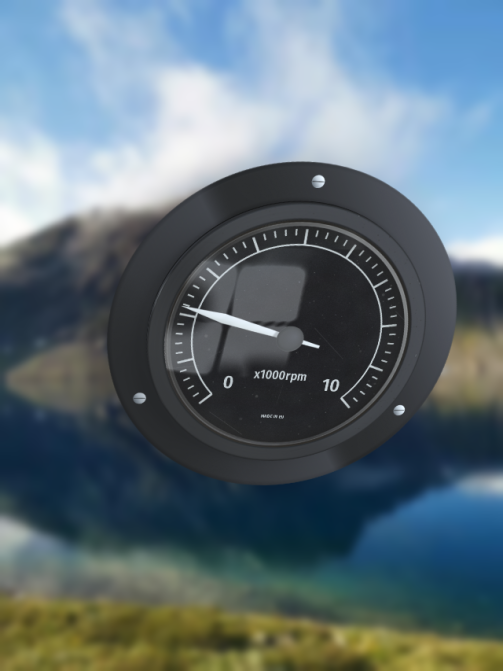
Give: 2200 rpm
